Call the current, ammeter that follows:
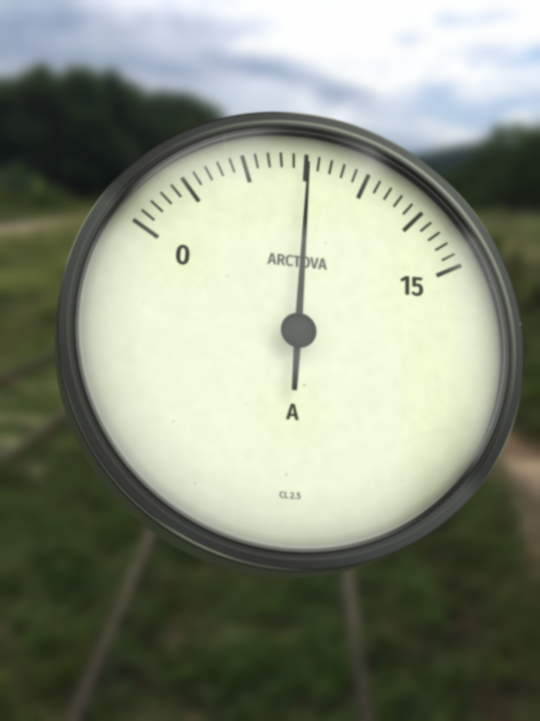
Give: 7.5 A
